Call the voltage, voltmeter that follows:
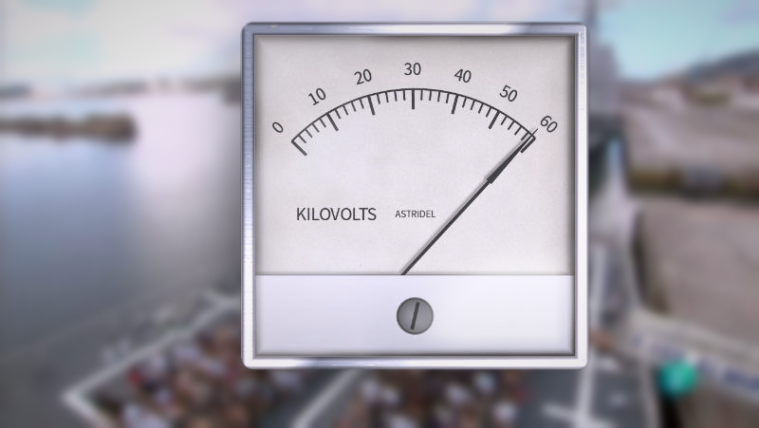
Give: 59 kV
